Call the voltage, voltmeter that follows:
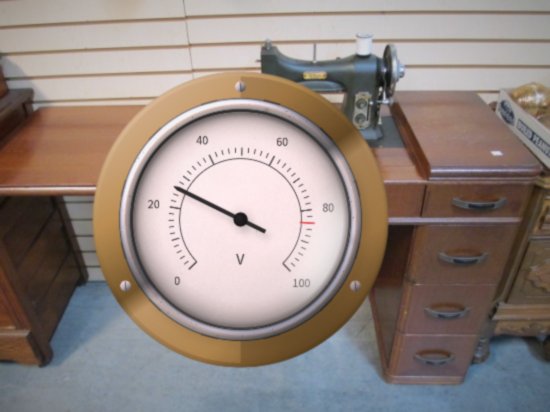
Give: 26 V
